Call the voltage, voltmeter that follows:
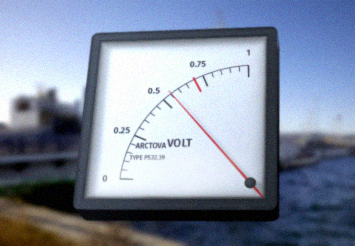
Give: 0.55 V
